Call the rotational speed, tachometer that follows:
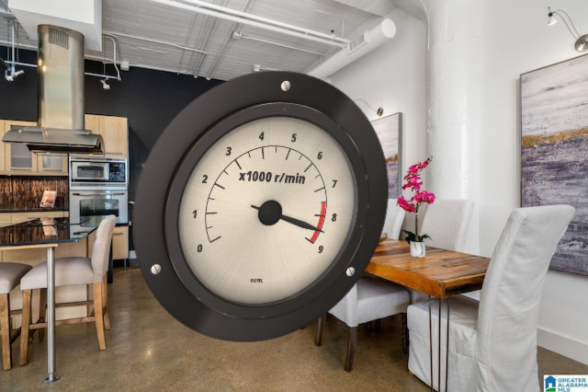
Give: 8500 rpm
